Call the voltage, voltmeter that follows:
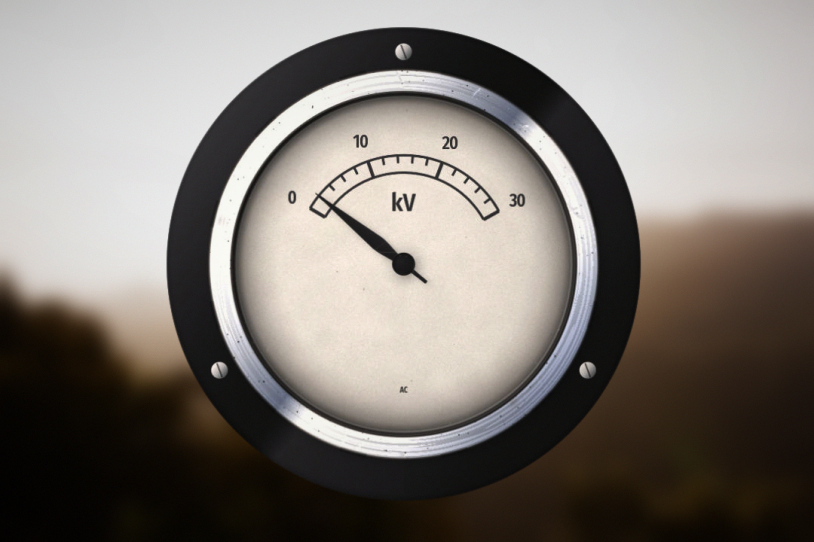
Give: 2 kV
